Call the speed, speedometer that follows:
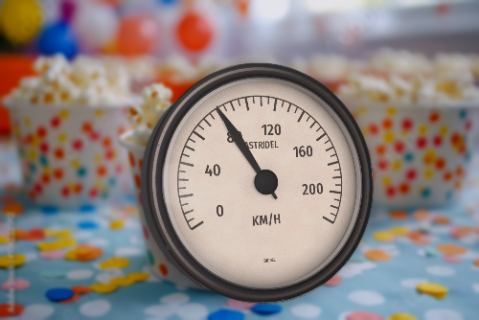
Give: 80 km/h
